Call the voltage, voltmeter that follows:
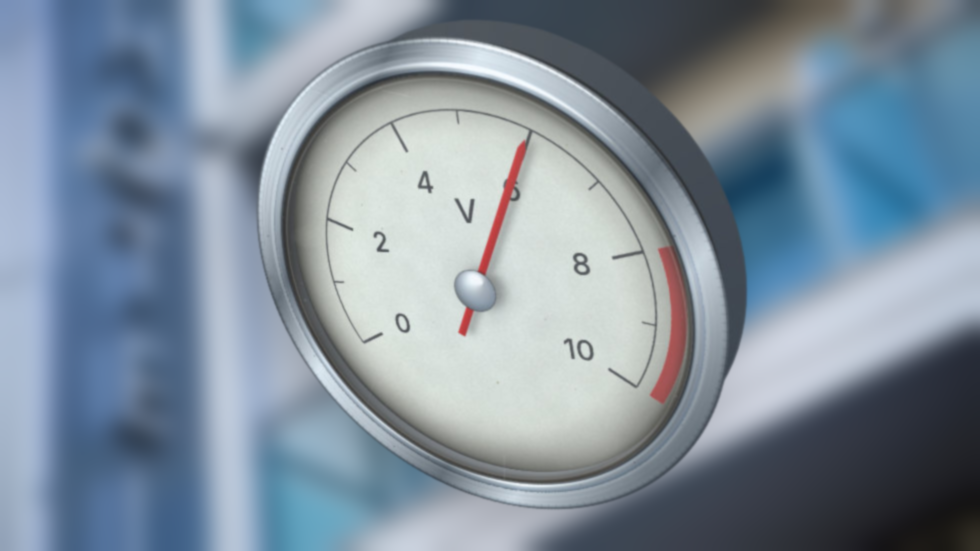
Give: 6 V
